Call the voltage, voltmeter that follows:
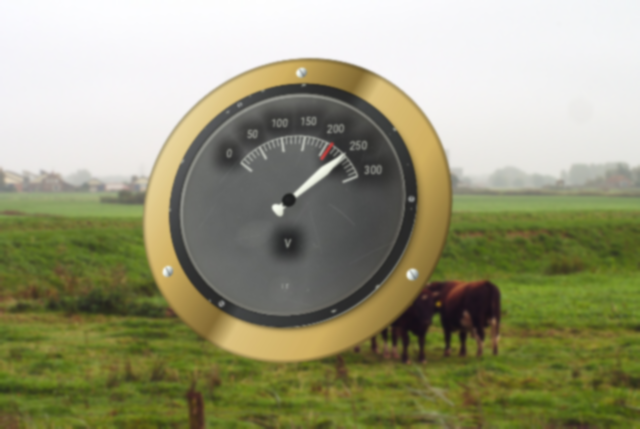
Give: 250 V
